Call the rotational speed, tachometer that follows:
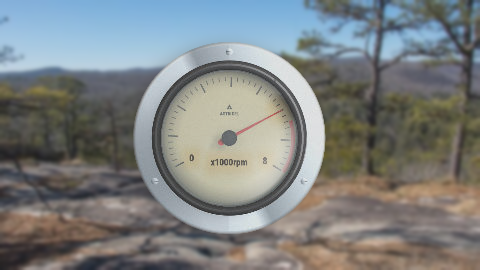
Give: 6000 rpm
